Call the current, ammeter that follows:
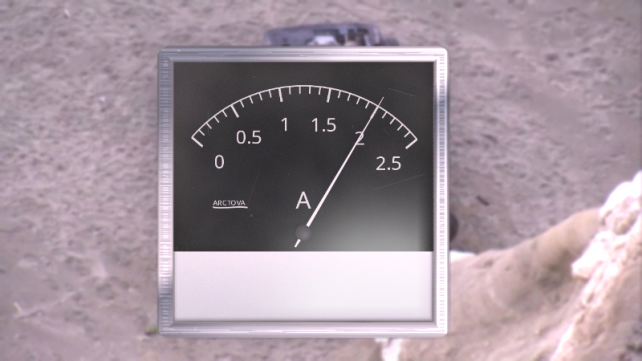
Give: 2 A
